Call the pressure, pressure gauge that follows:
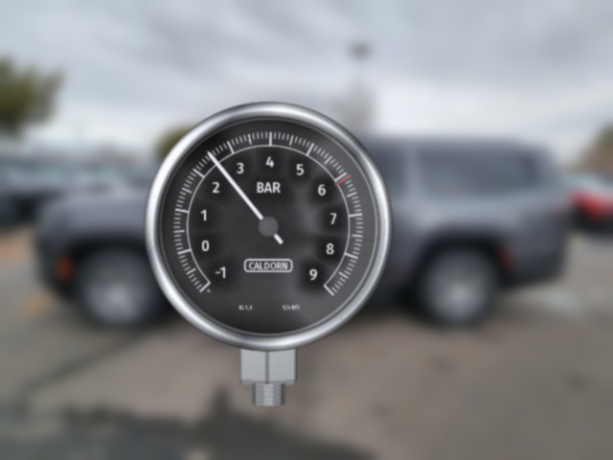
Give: 2.5 bar
